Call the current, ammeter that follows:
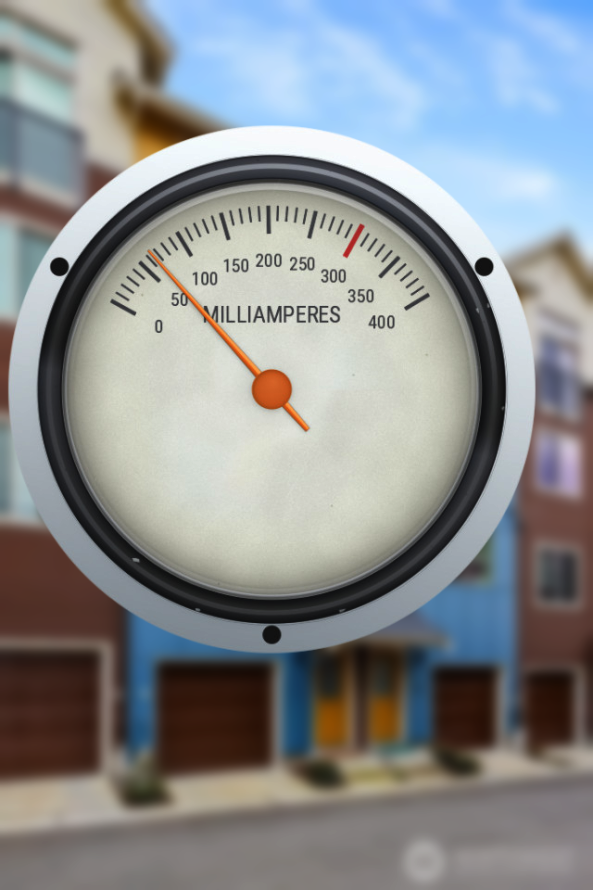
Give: 65 mA
